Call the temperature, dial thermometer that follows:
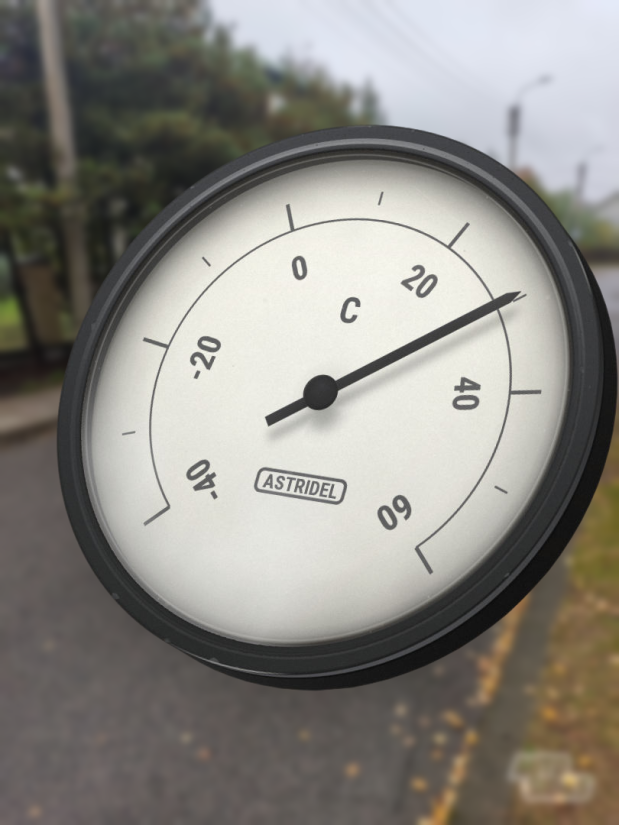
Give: 30 °C
